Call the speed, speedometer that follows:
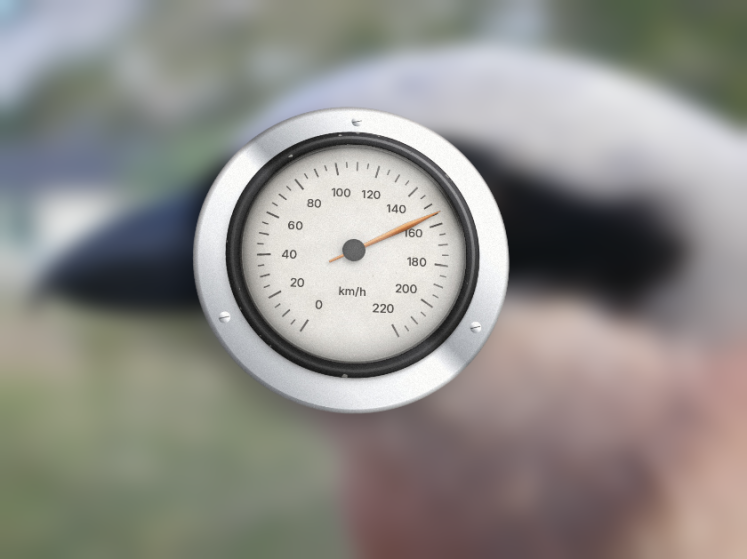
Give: 155 km/h
